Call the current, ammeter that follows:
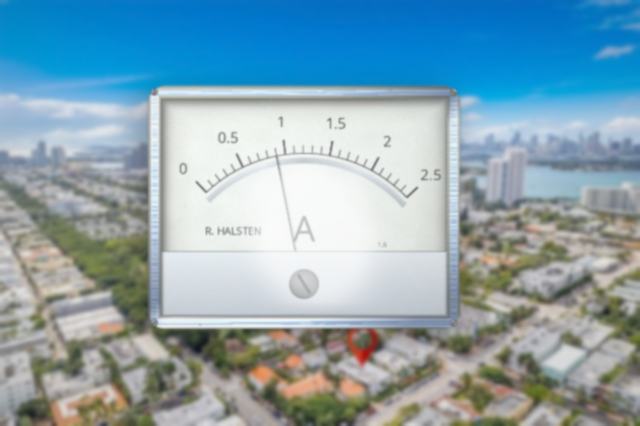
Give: 0.9 A
